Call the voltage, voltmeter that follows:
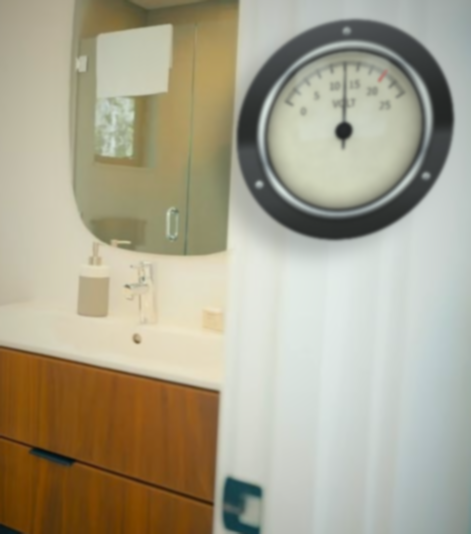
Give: 12.5 V
